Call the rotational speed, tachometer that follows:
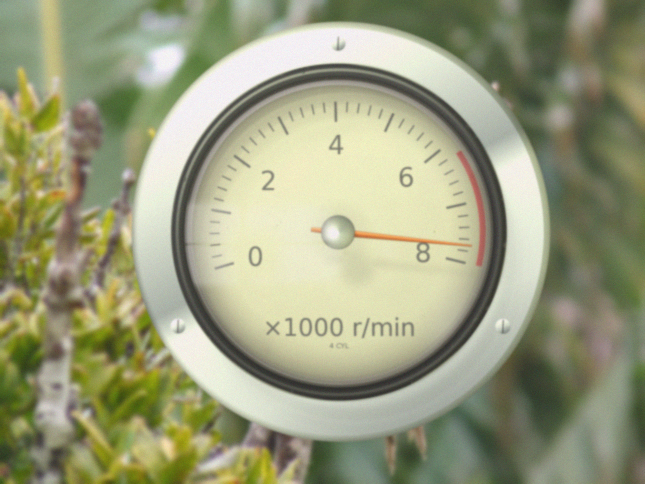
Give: 7700 rpm
